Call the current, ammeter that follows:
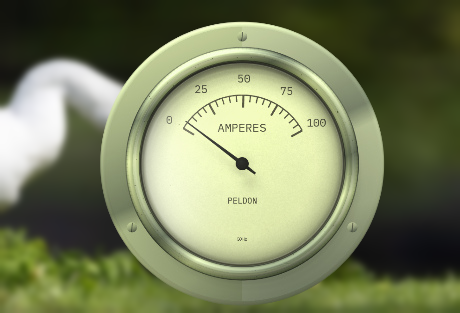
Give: 5 A
